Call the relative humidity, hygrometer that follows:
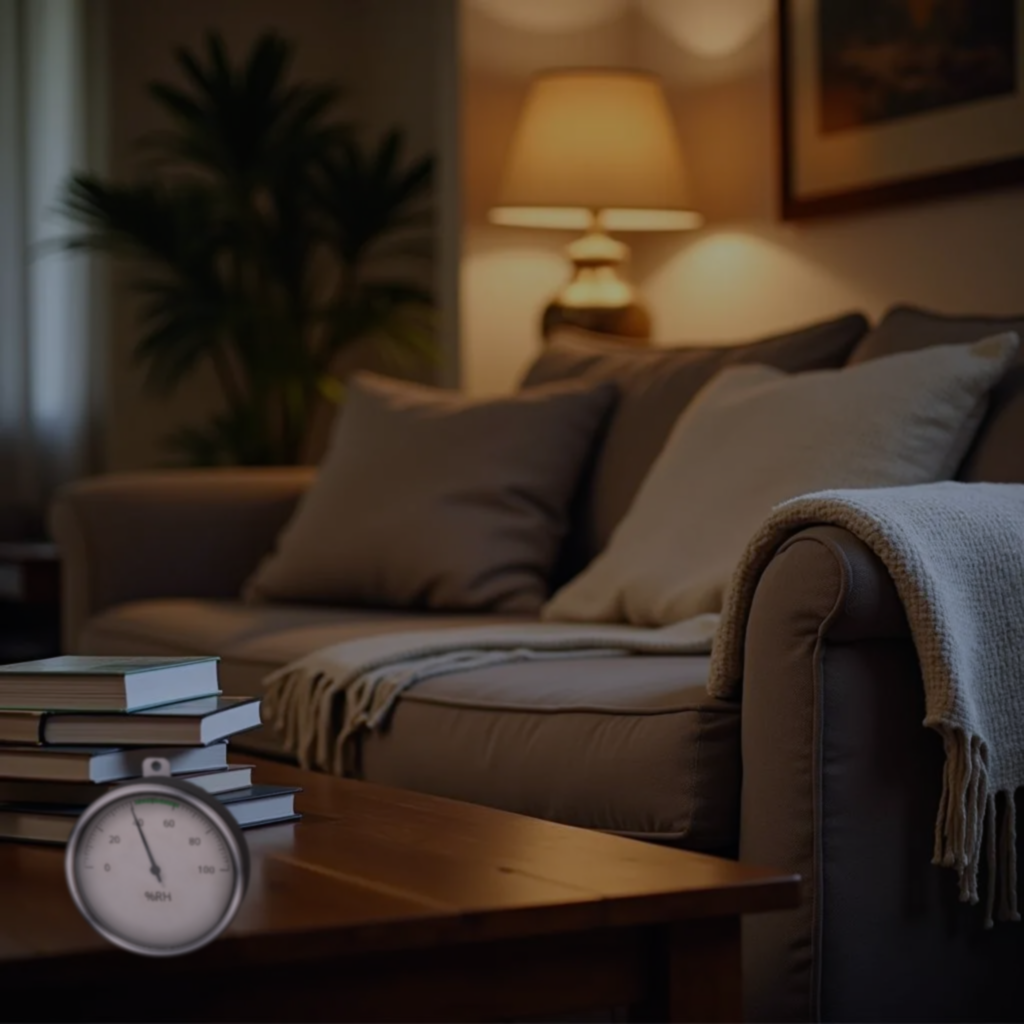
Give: 40 %
